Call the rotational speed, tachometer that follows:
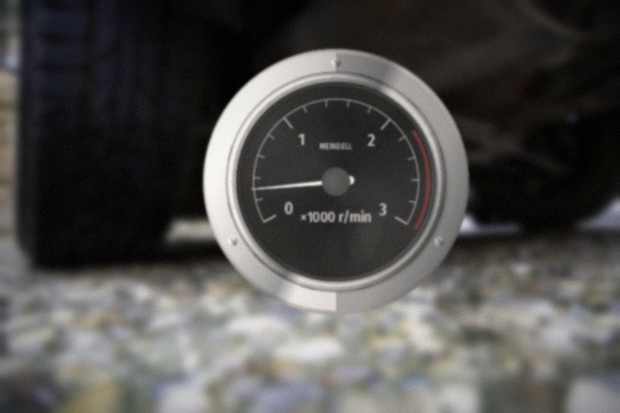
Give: 300 rpm
